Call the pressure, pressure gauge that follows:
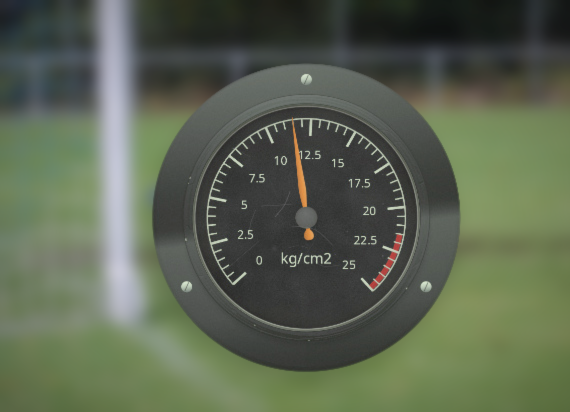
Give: 11.5 kg/cm²
